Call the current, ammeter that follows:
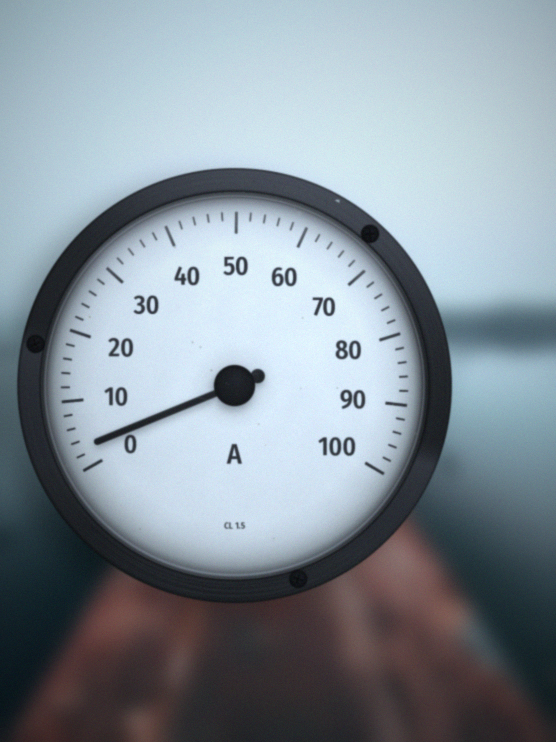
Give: 3 A
